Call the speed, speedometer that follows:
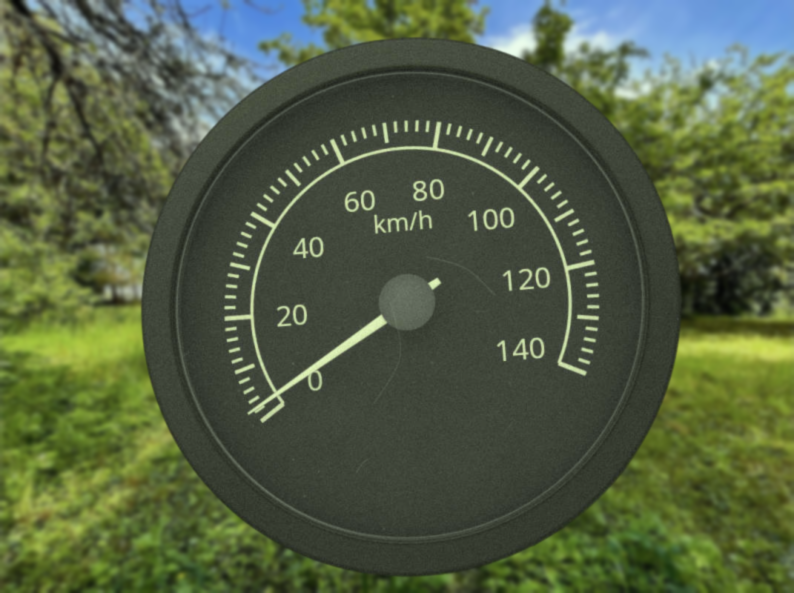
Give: 2 km/h
